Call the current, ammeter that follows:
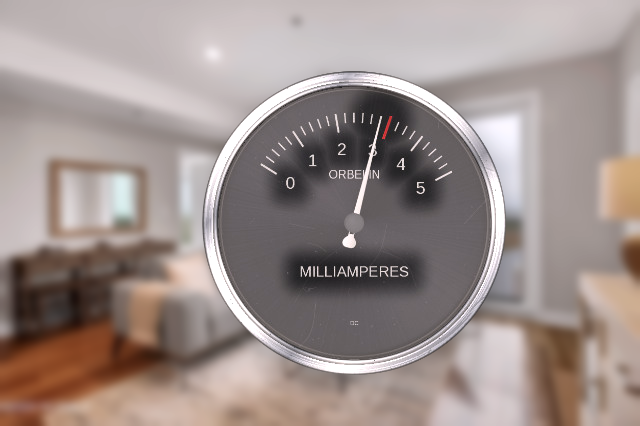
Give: 3 mA
